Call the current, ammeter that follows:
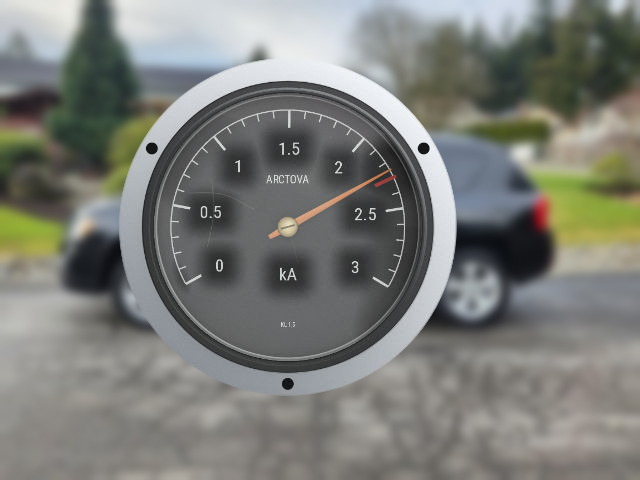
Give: 2.25 kA
